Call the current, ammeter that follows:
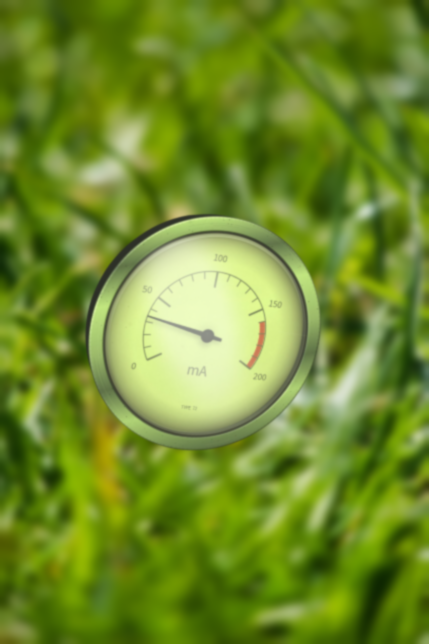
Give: 35 mA
